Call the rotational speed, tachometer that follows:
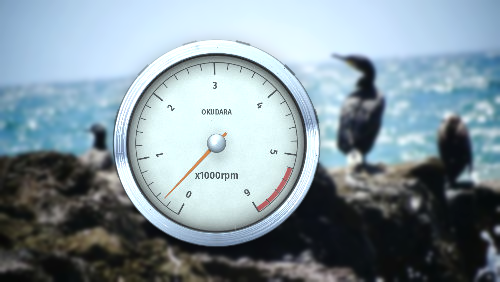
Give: 300 rpm
